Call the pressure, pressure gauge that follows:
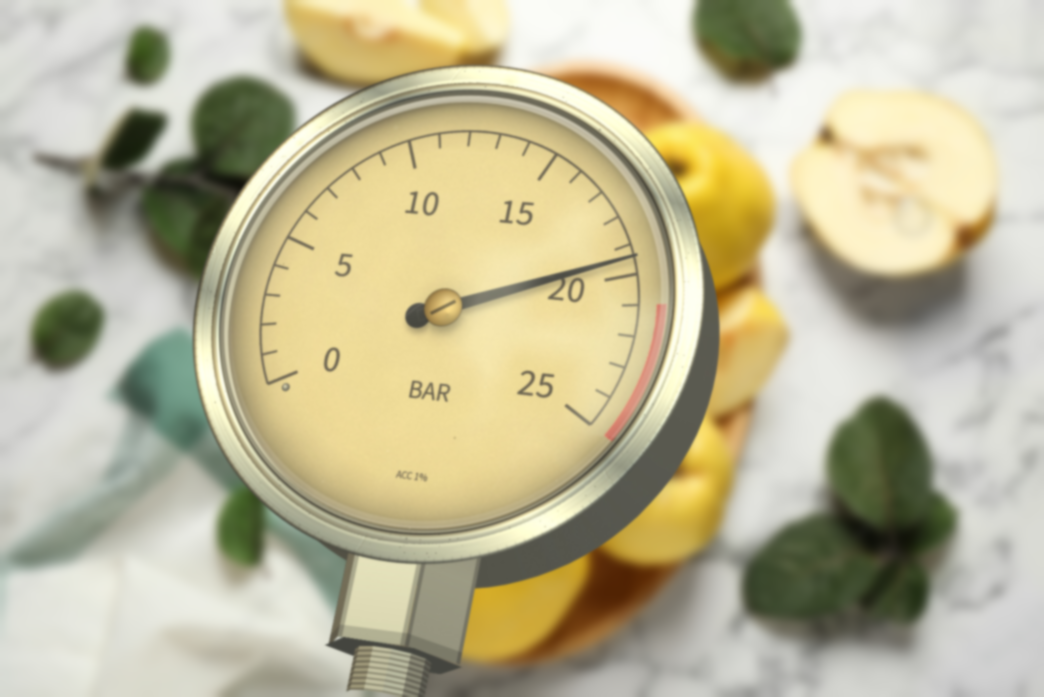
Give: 19.5 bar
